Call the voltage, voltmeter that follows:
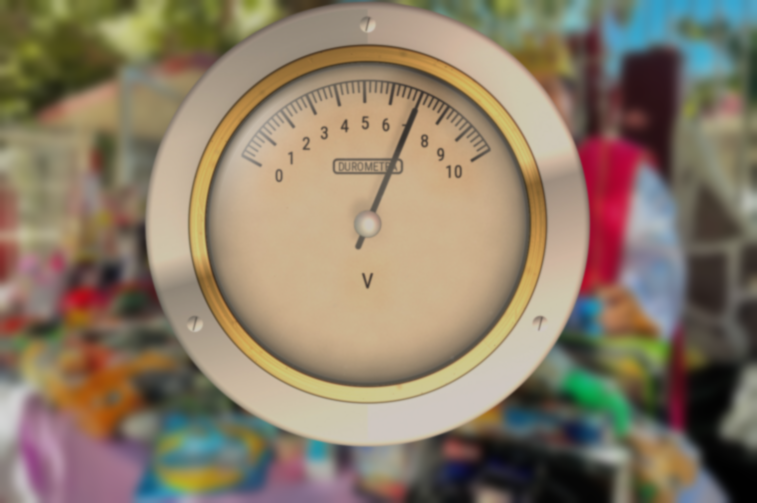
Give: 7 V
